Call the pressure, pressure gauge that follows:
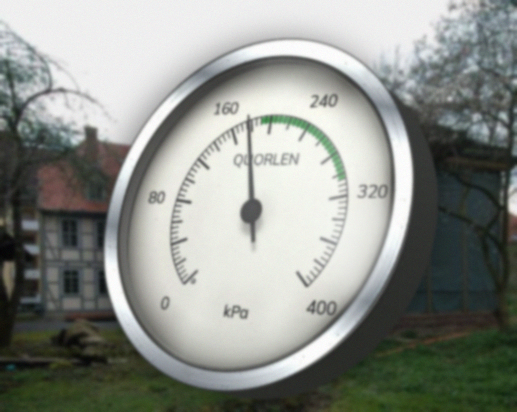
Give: 180 kPa
